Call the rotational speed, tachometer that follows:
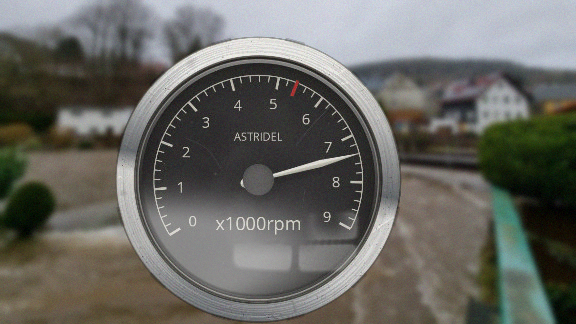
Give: 7400 rpm
